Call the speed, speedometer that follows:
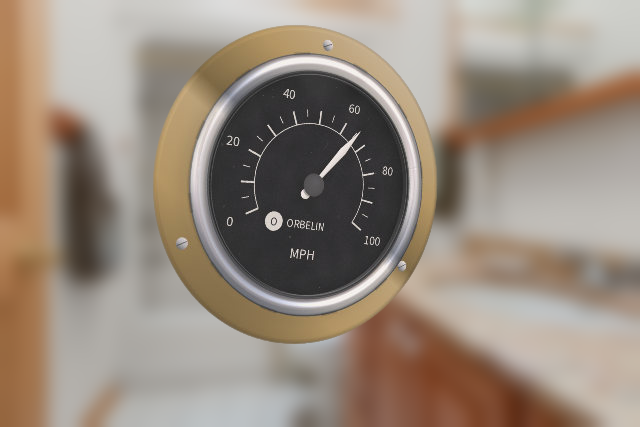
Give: 65 mph
